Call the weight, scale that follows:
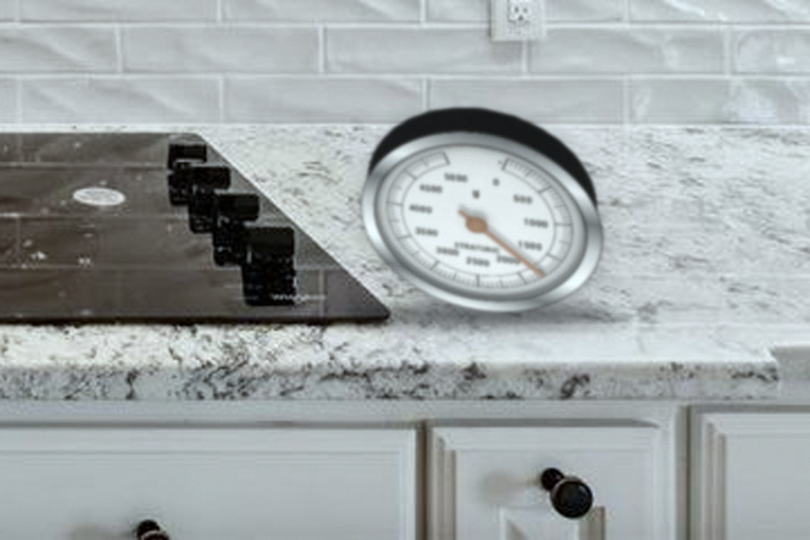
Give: 1750 g
